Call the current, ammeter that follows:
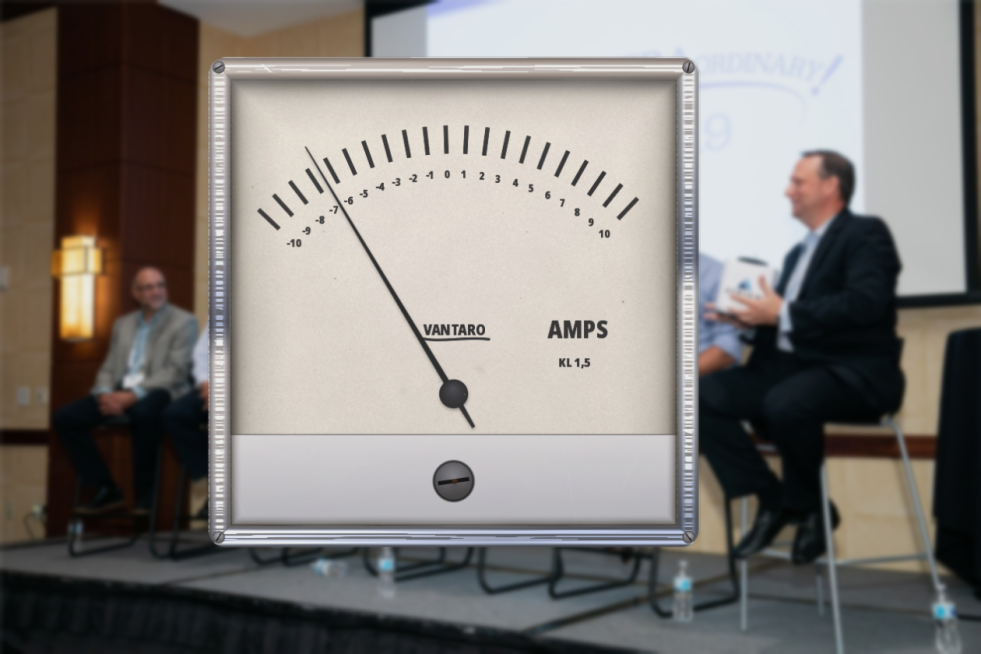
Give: -6.5 A
